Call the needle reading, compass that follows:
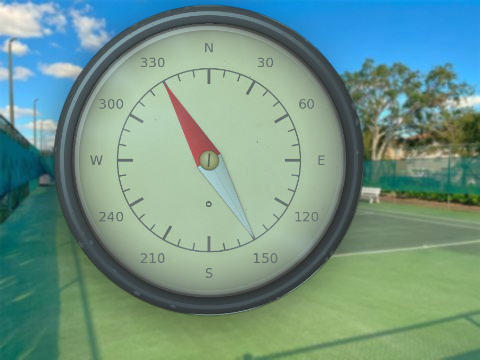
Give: 330 °
